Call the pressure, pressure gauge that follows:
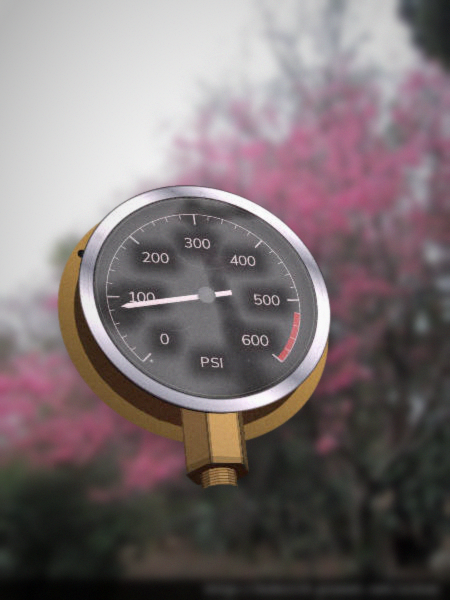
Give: 80 psi
